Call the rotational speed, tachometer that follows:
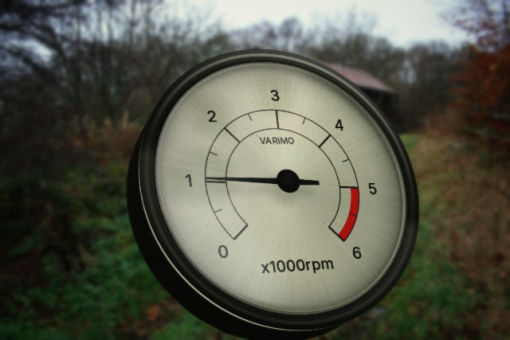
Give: 1000 rpm
